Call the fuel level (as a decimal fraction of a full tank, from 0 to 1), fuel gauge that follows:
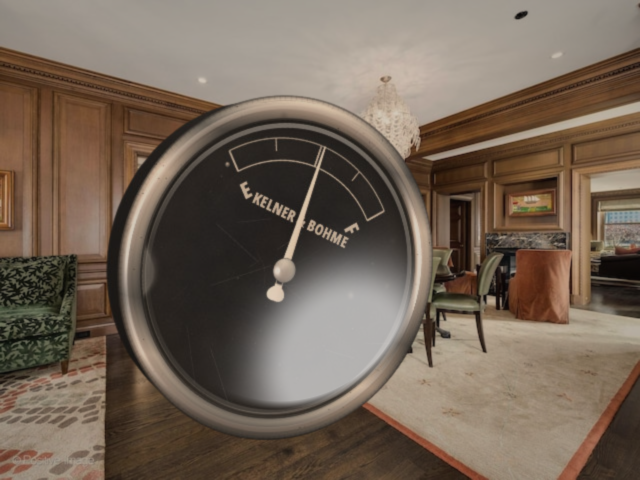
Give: 0.5
